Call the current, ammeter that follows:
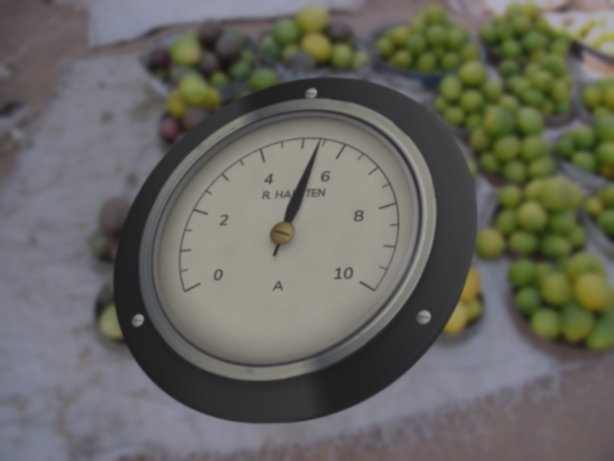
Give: 5.5 A
